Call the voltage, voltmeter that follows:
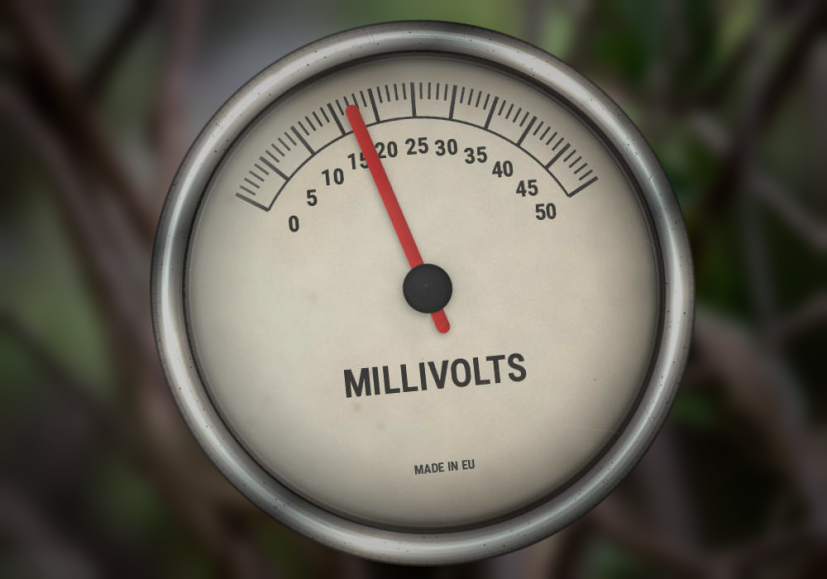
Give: 17 mV
